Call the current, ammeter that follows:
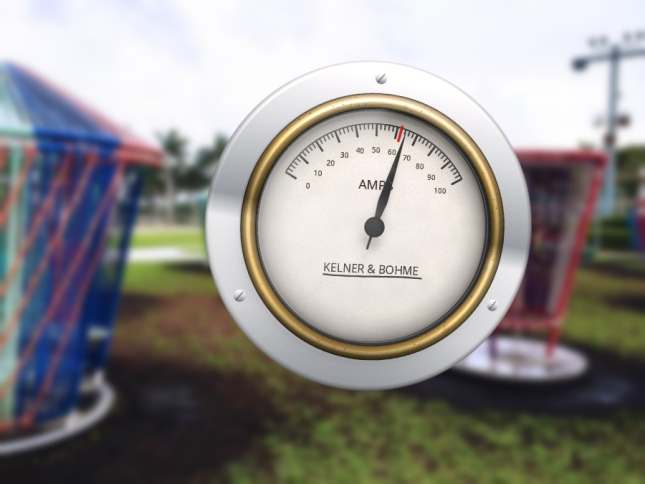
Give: 64 A
